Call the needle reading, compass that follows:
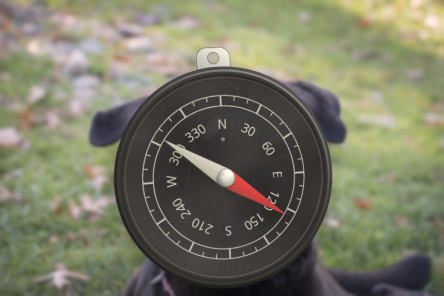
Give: 125 °
